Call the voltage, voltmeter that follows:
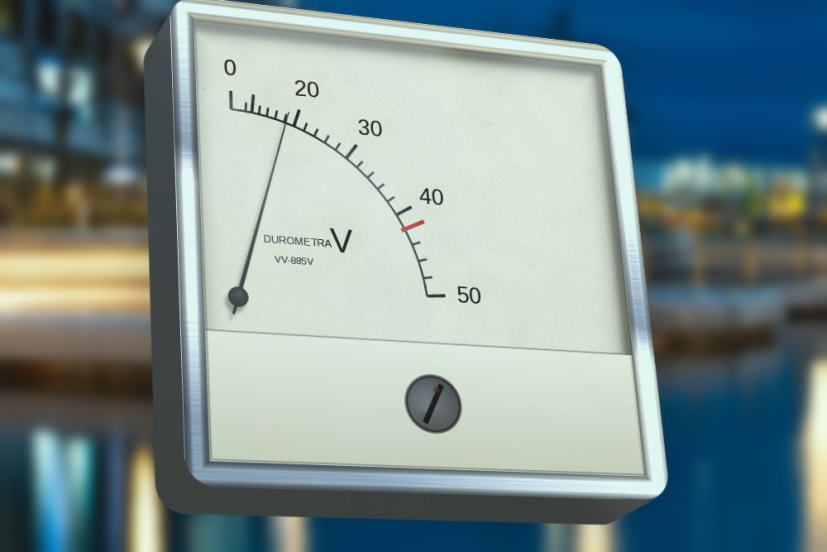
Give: 18 V
